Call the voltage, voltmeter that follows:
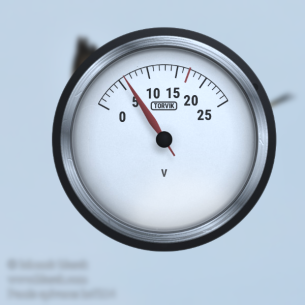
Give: 6 V
